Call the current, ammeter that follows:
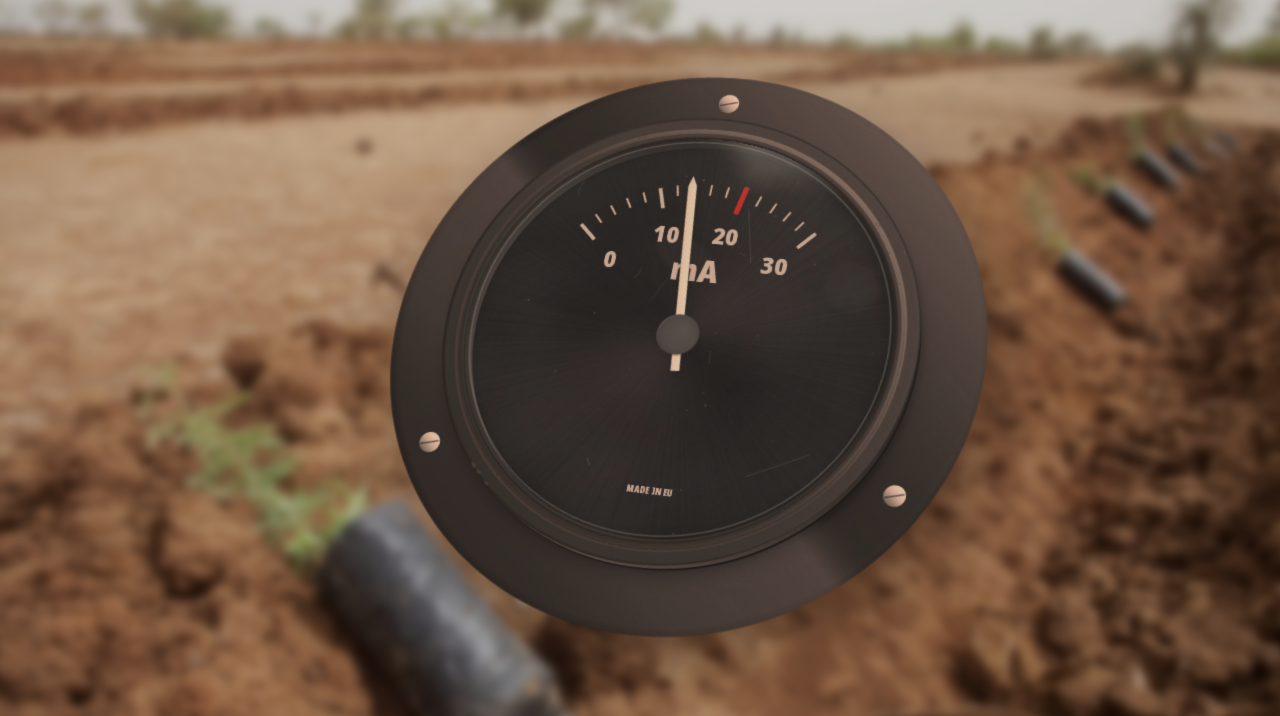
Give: 14 mA
